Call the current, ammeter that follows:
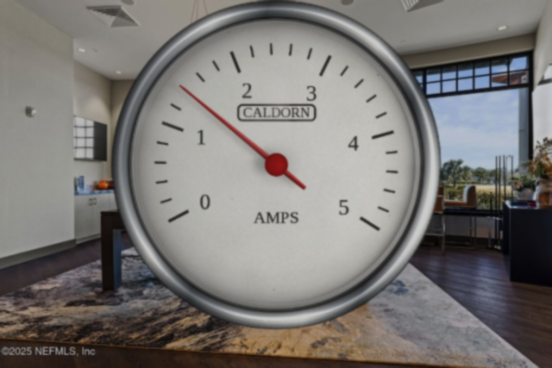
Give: 1.4 A
